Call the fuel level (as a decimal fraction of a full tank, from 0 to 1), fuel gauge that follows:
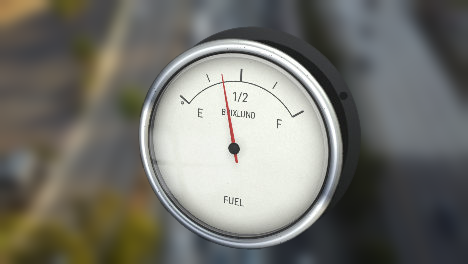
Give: 0.375
